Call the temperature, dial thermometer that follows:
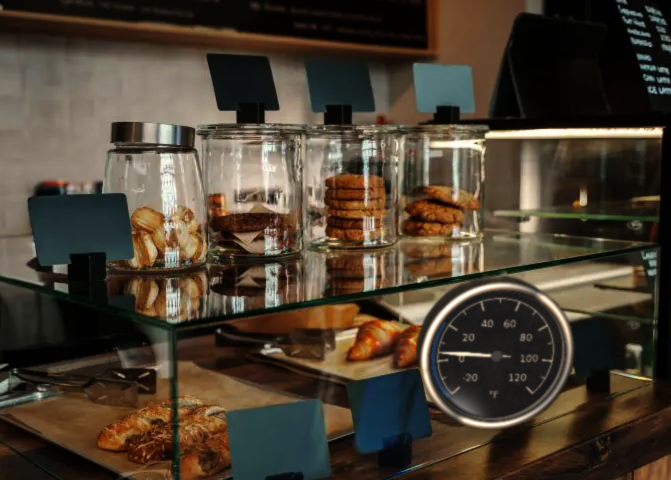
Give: 5 °F
